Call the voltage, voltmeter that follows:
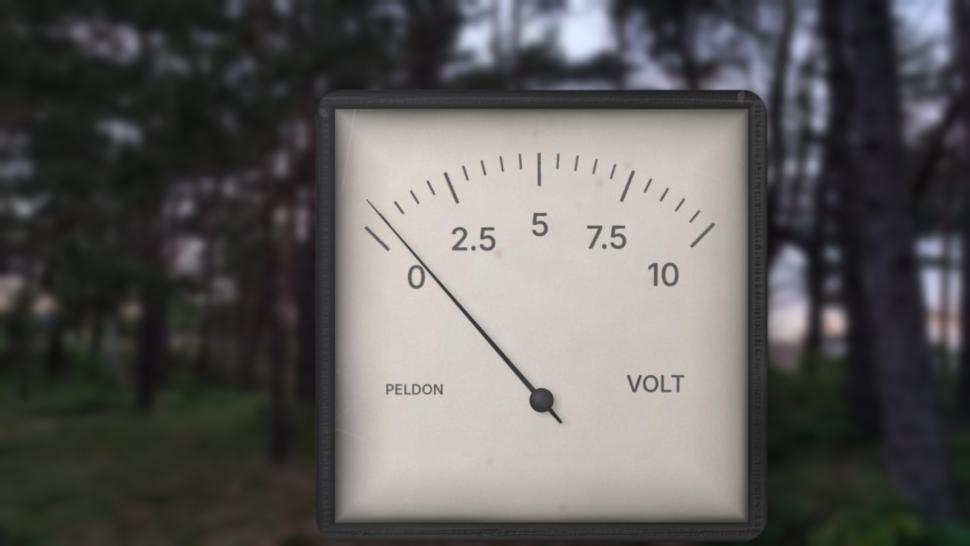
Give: 0.5 V
